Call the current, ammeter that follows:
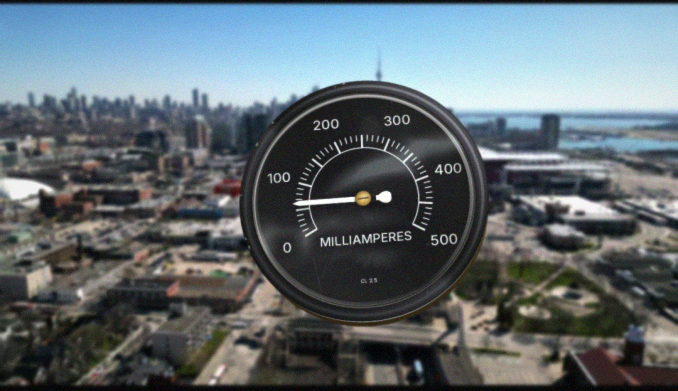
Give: 60 mA
